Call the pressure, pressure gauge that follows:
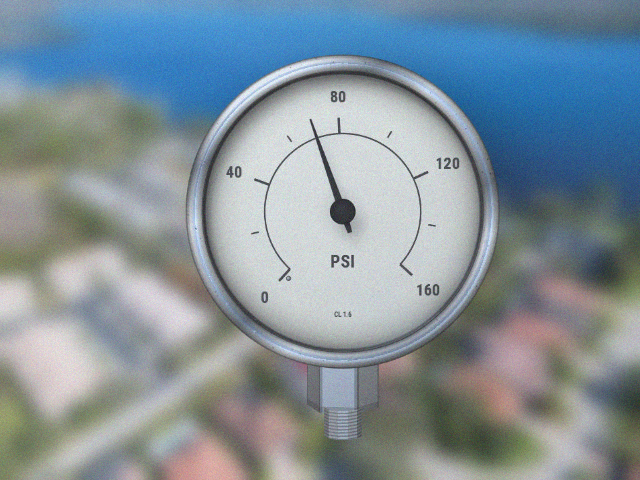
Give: 70 psi
